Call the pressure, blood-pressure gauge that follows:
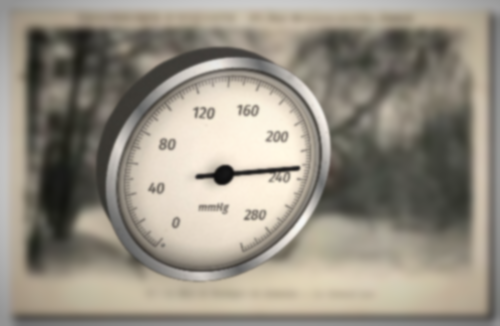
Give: 230 mmHg
